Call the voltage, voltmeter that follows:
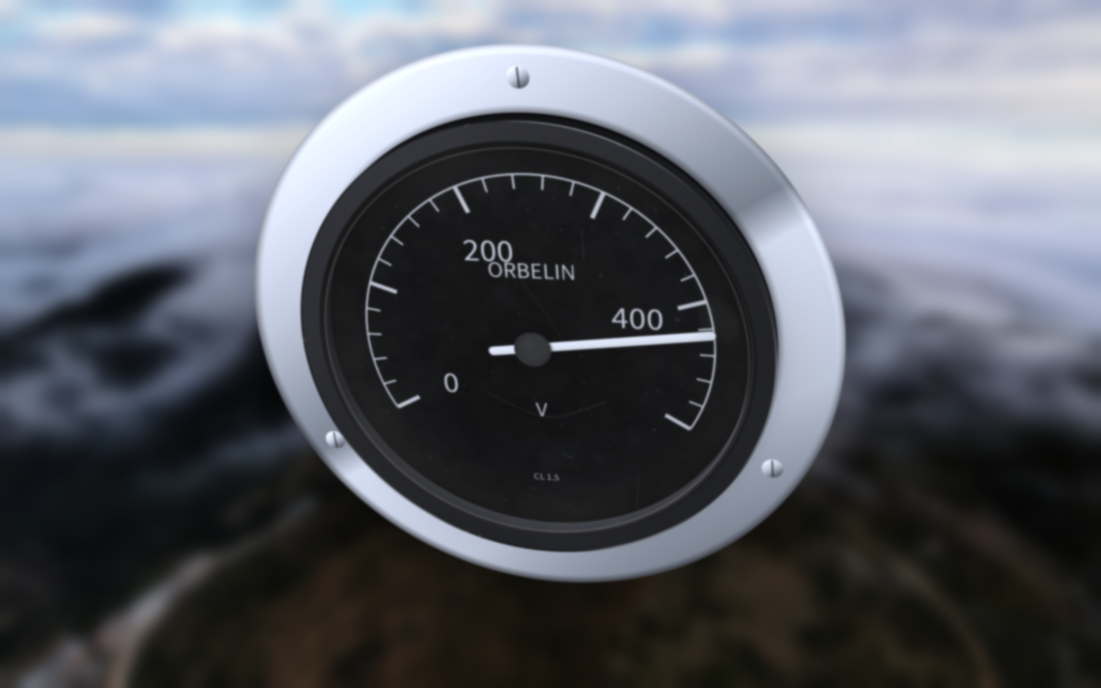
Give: 420 V
